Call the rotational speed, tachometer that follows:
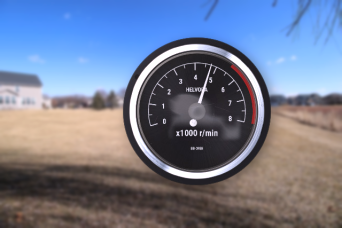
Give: 4750 rpm
